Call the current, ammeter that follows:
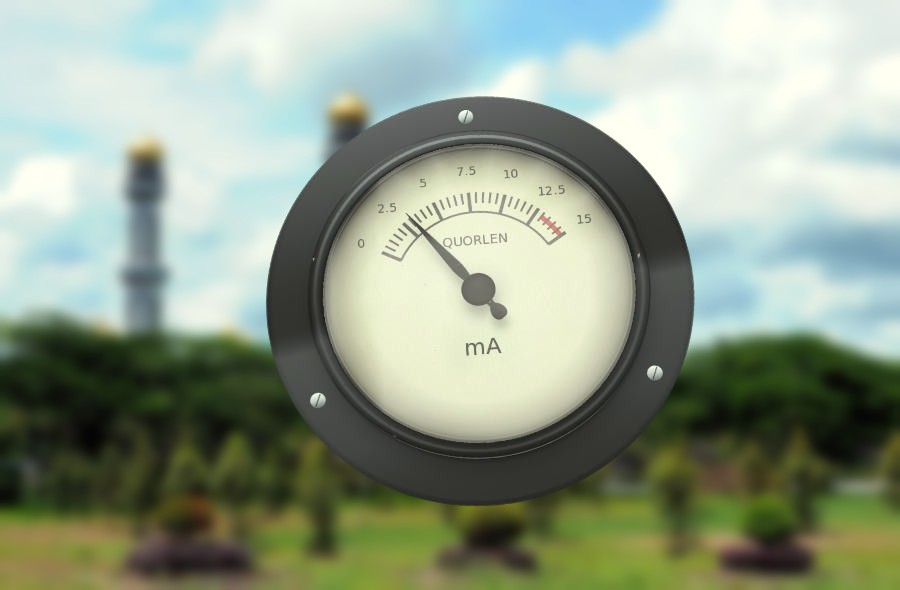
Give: 3 mA
